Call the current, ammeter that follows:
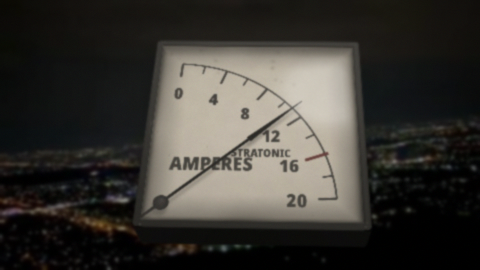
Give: 11 A
